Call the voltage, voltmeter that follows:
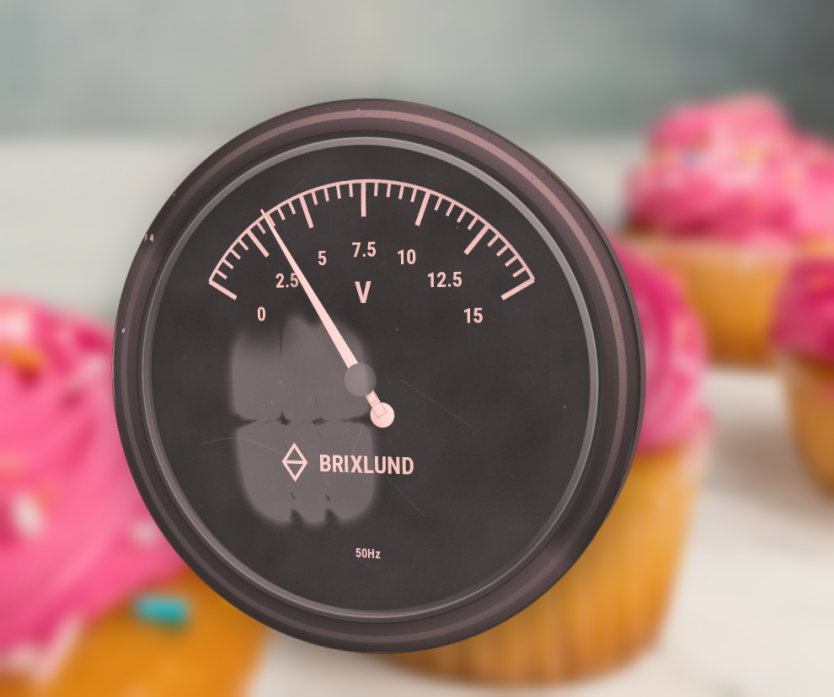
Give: 3.5 V
